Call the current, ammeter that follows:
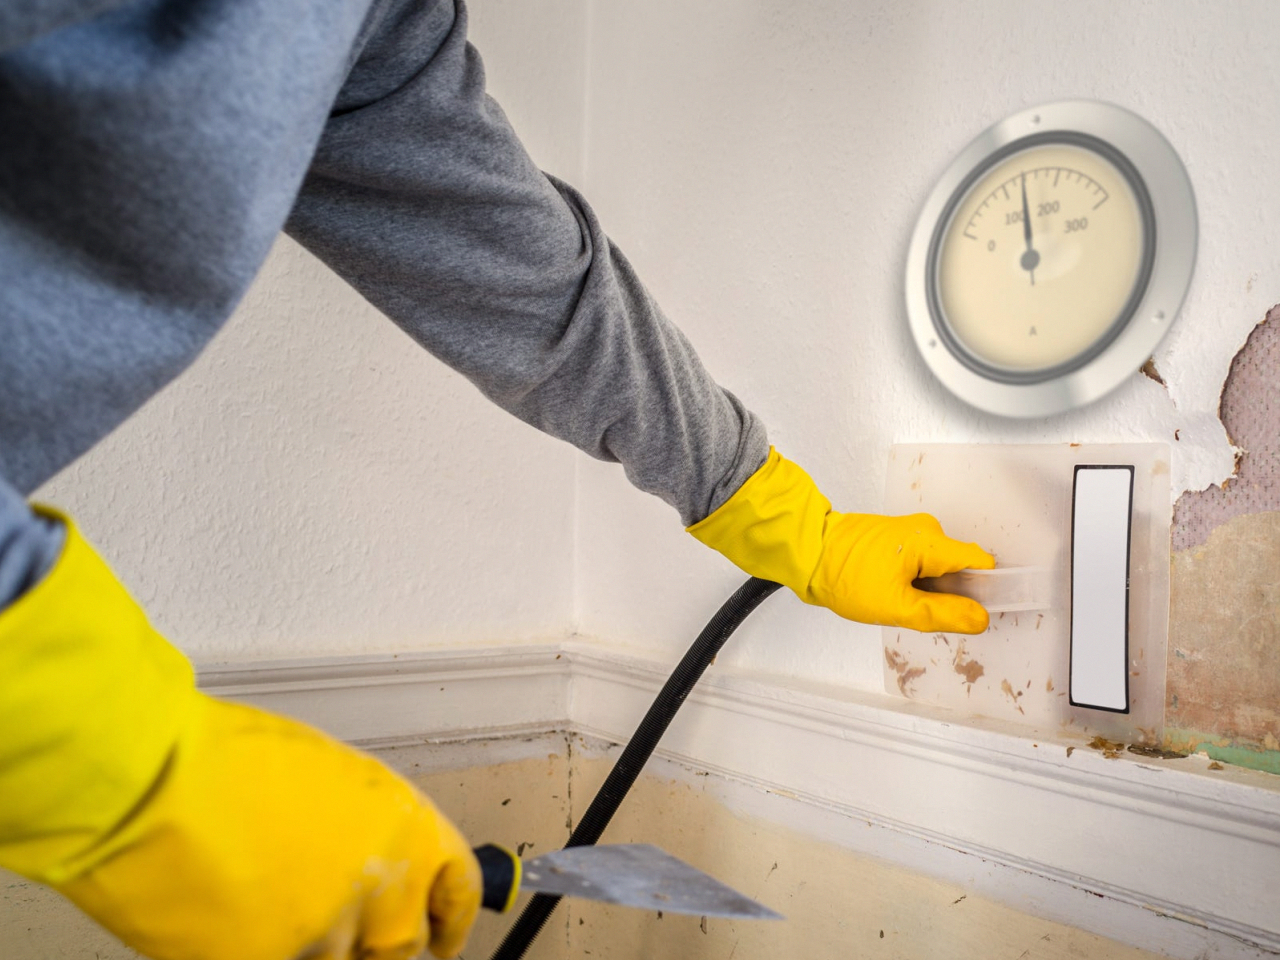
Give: 140 A
